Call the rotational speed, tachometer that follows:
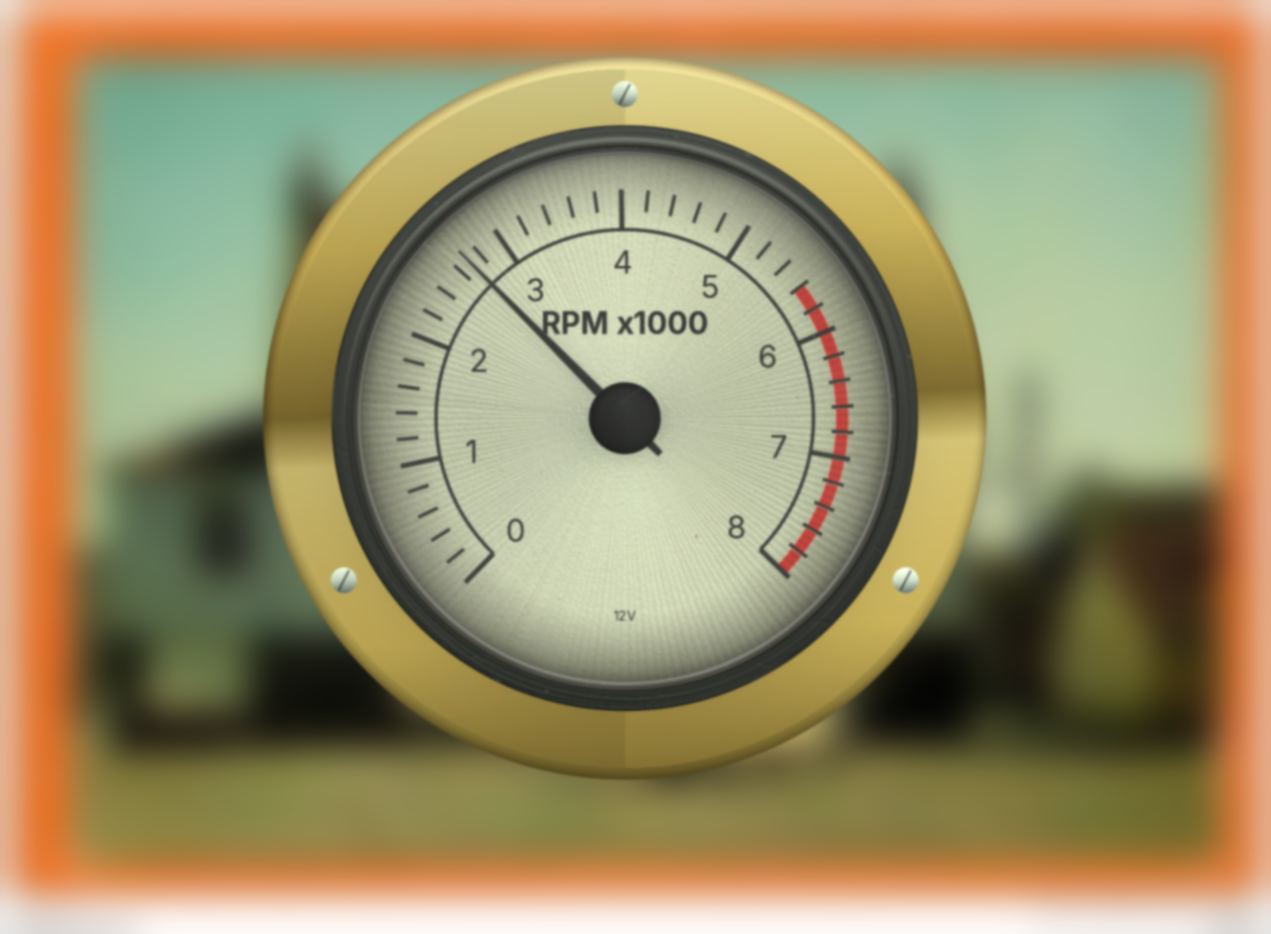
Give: 2700 rpm
